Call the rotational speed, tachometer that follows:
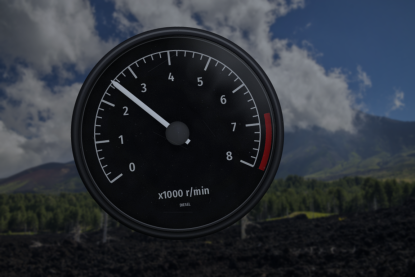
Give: 2500 rpm
